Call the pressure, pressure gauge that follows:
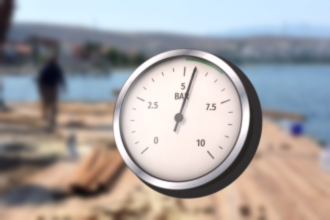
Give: 5.5 bar
